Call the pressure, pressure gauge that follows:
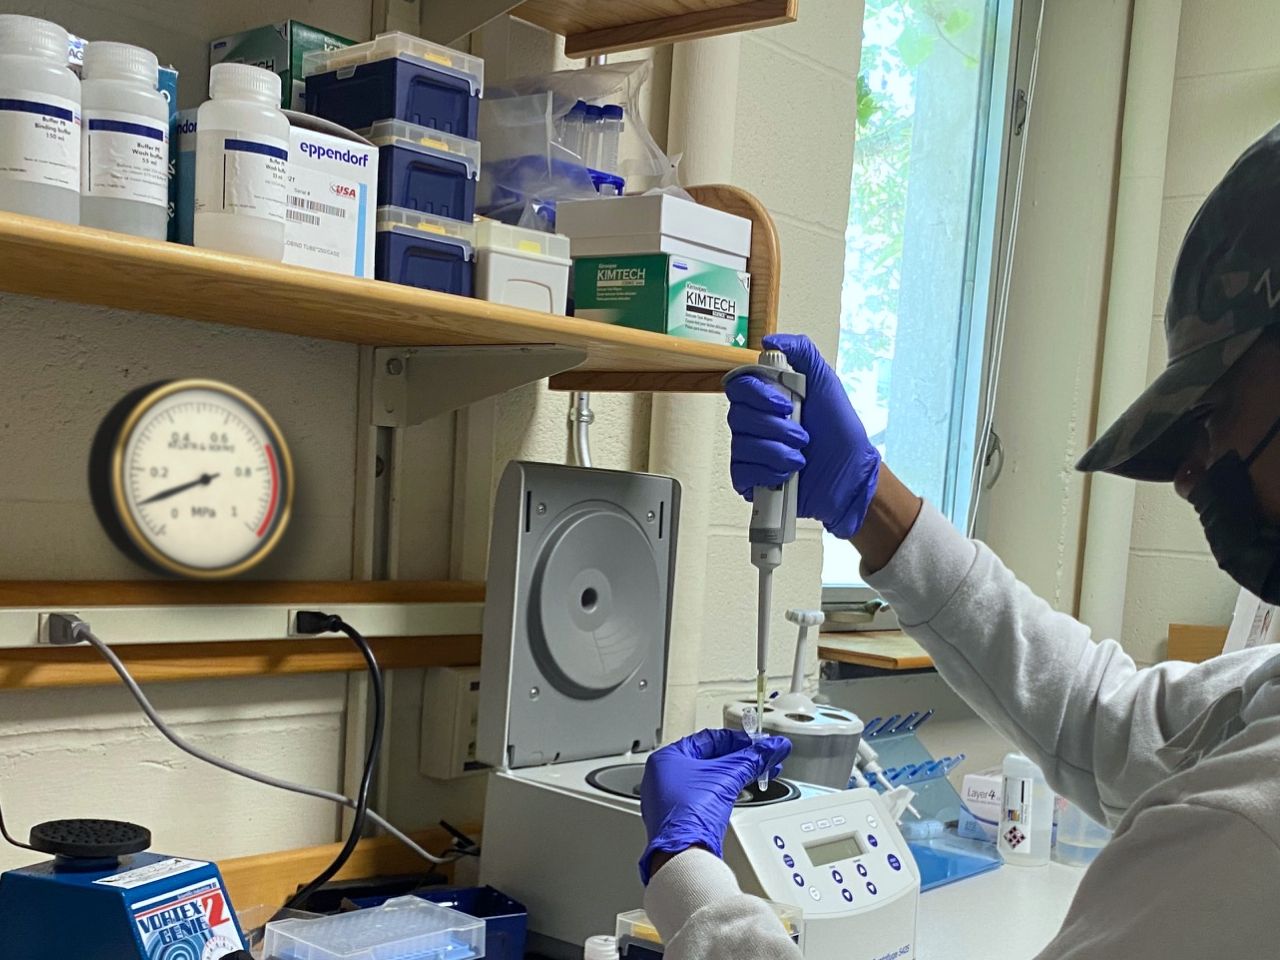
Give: 0.1 MPa
